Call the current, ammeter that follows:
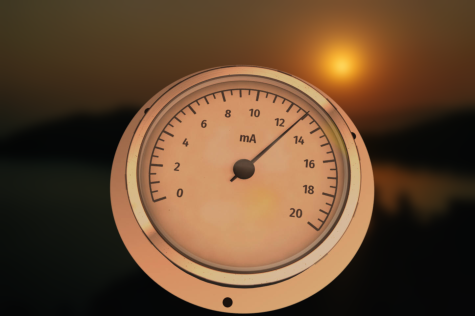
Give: 13 mA
